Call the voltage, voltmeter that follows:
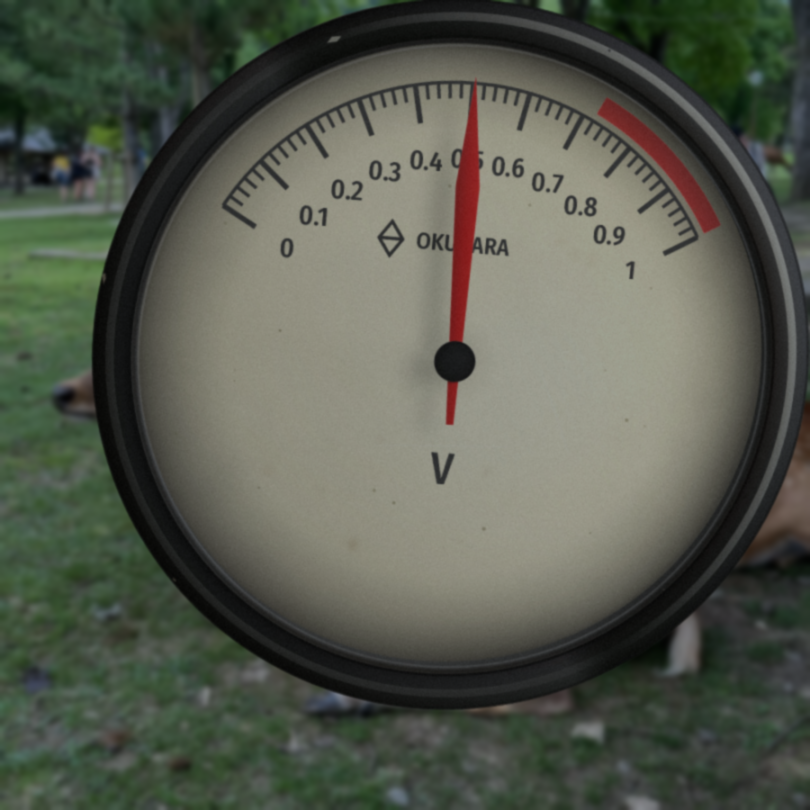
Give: 0.5 V
